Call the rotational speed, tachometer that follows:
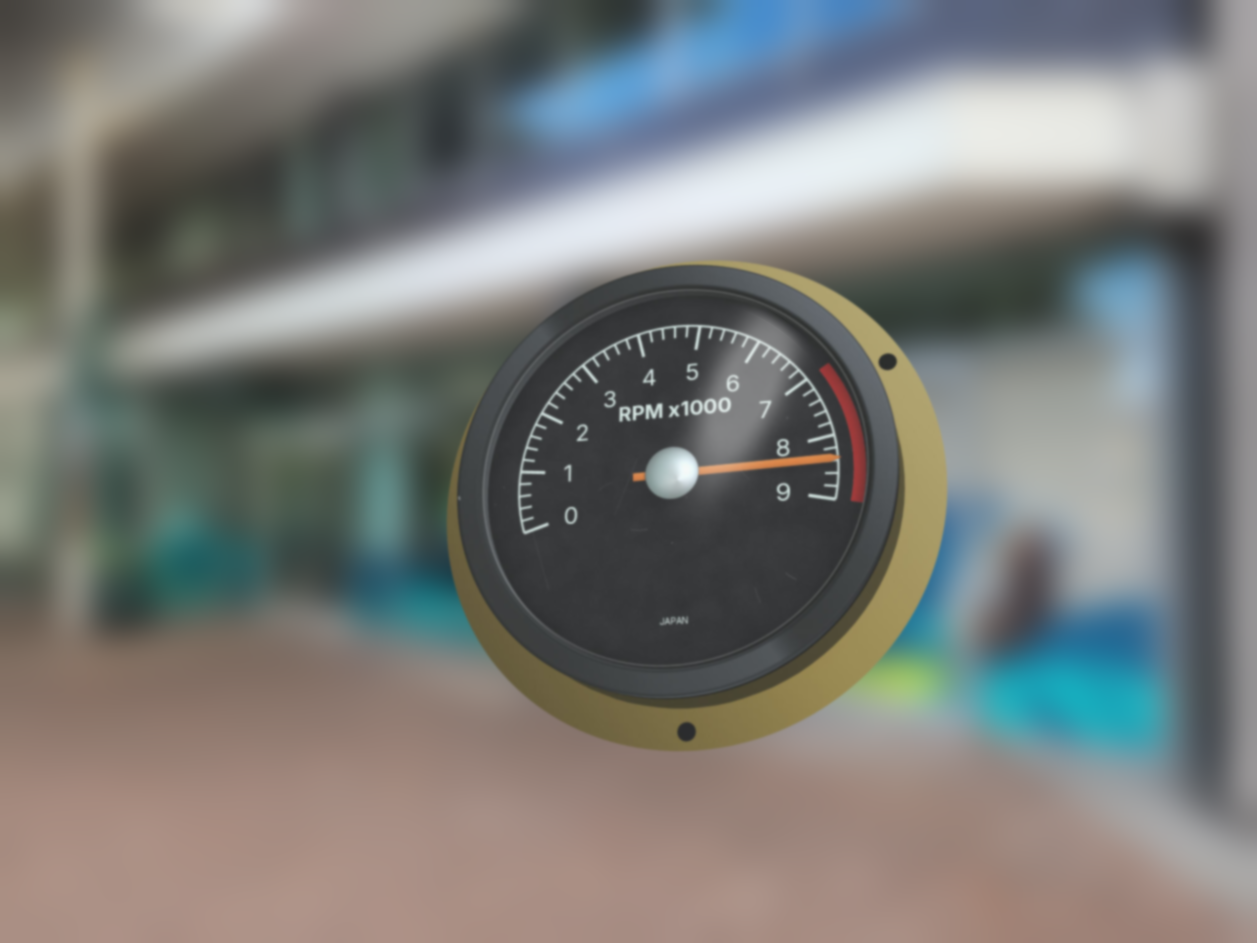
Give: 8400 rpm
